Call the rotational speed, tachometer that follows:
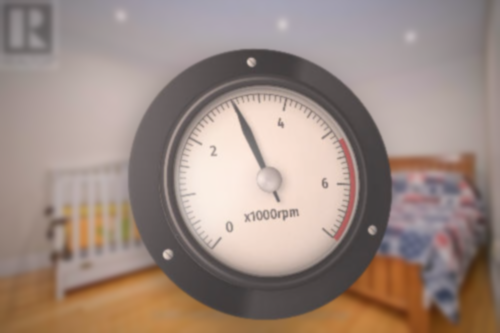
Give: 3000 rpm
